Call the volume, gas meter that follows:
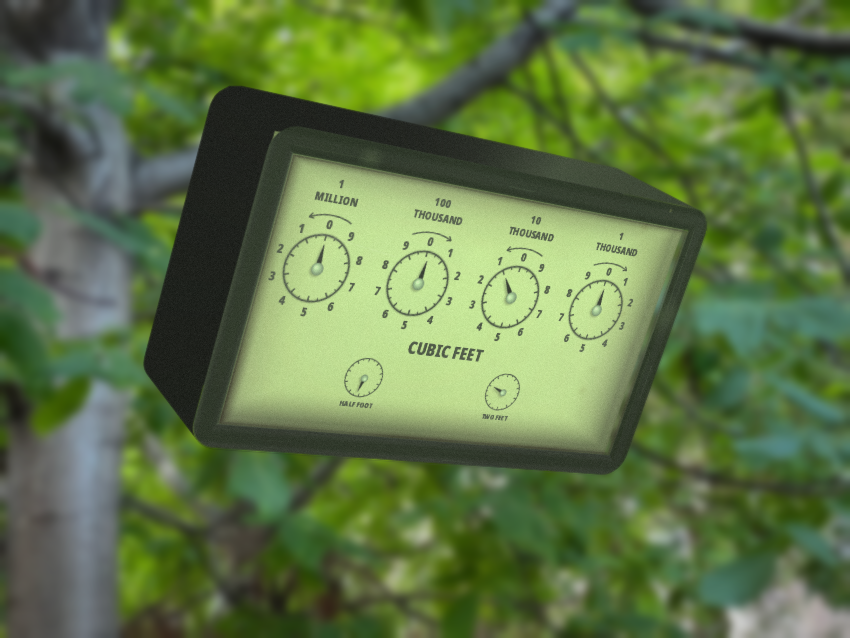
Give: 1000 ft³
